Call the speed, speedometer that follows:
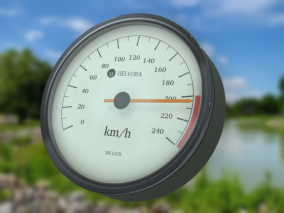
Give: 205 km/h
